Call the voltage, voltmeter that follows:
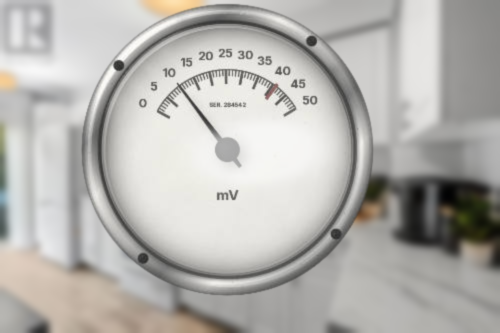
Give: 10 mV
